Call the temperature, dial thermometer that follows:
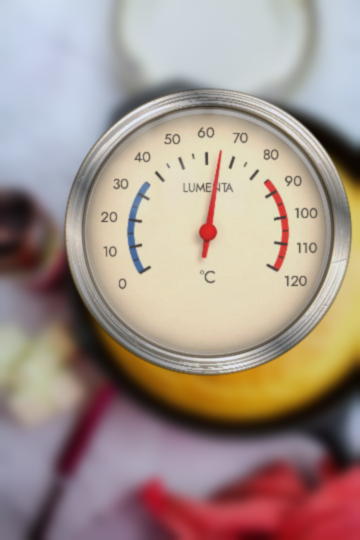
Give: 65 °C
